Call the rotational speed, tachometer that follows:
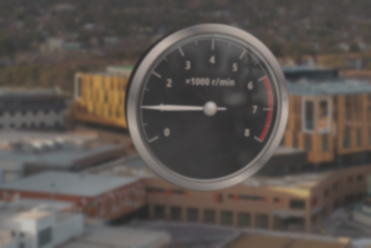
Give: 1000 rpm
